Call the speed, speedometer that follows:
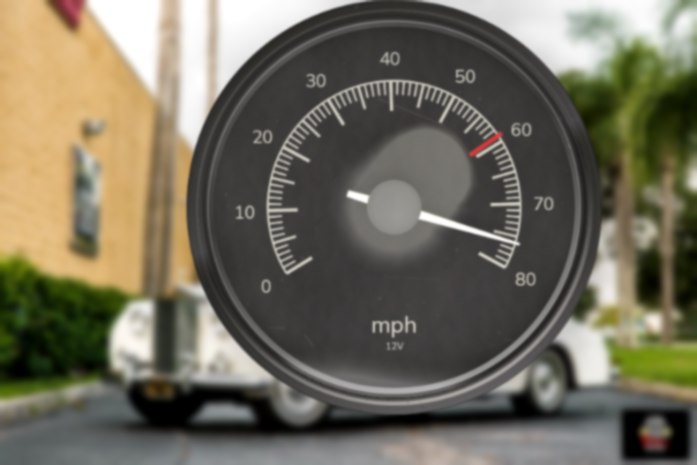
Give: 76 mph
